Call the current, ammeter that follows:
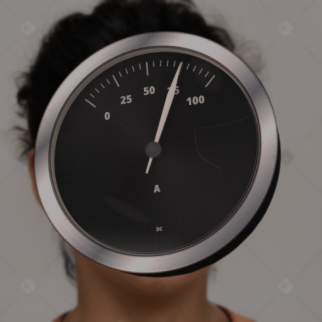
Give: 75 A
